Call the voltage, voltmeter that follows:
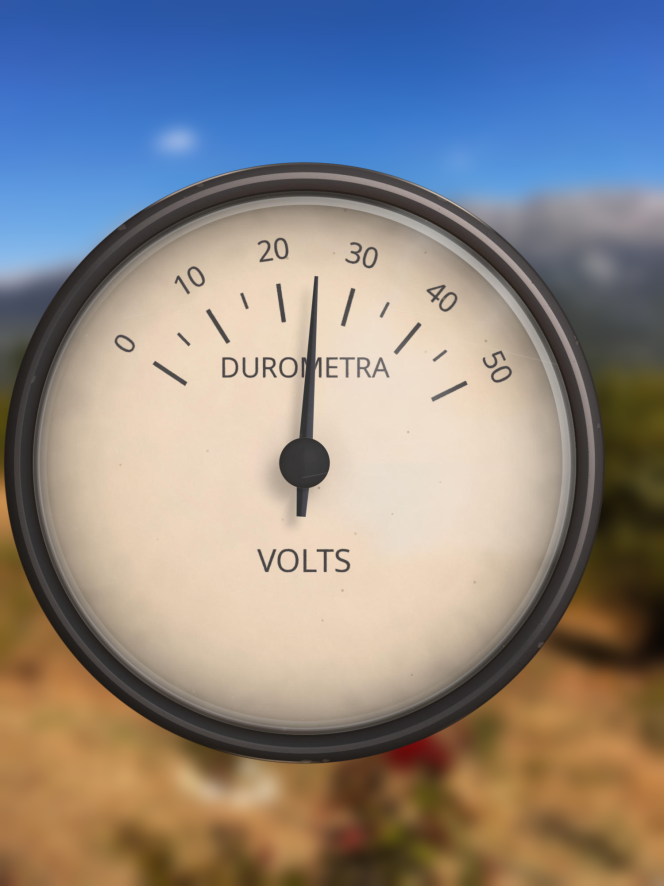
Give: 25 V
